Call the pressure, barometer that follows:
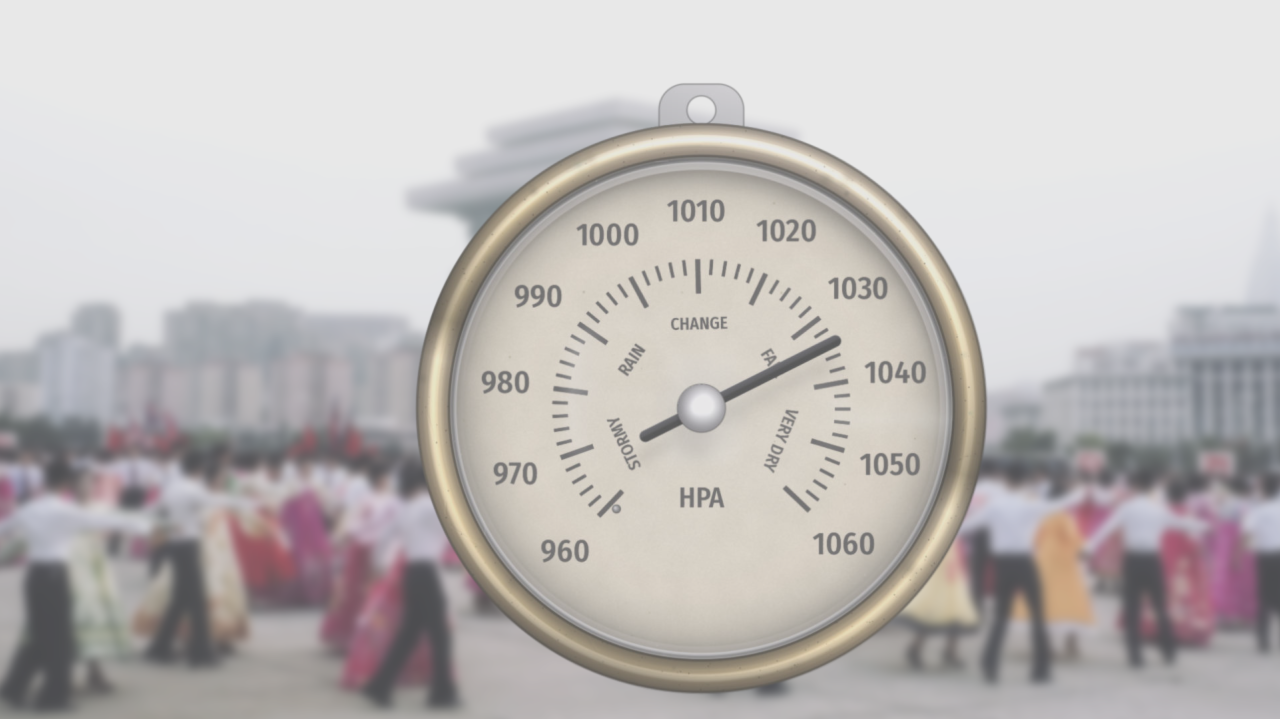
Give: 1034 hPa
